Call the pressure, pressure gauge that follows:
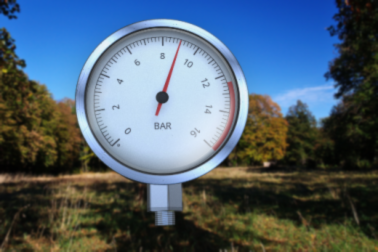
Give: 9 bar
